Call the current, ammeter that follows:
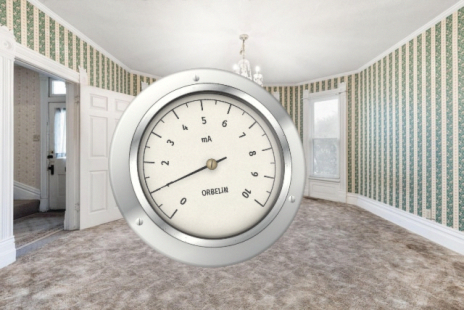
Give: 1 mA
